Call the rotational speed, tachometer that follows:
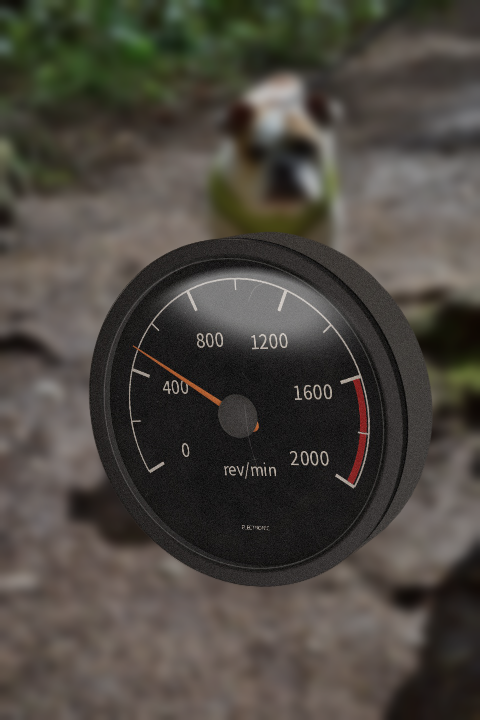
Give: 500 rpm
